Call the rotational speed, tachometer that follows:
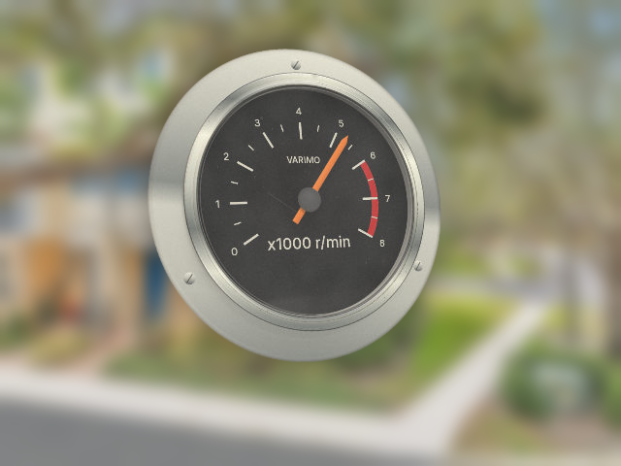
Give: 5250 rpm
